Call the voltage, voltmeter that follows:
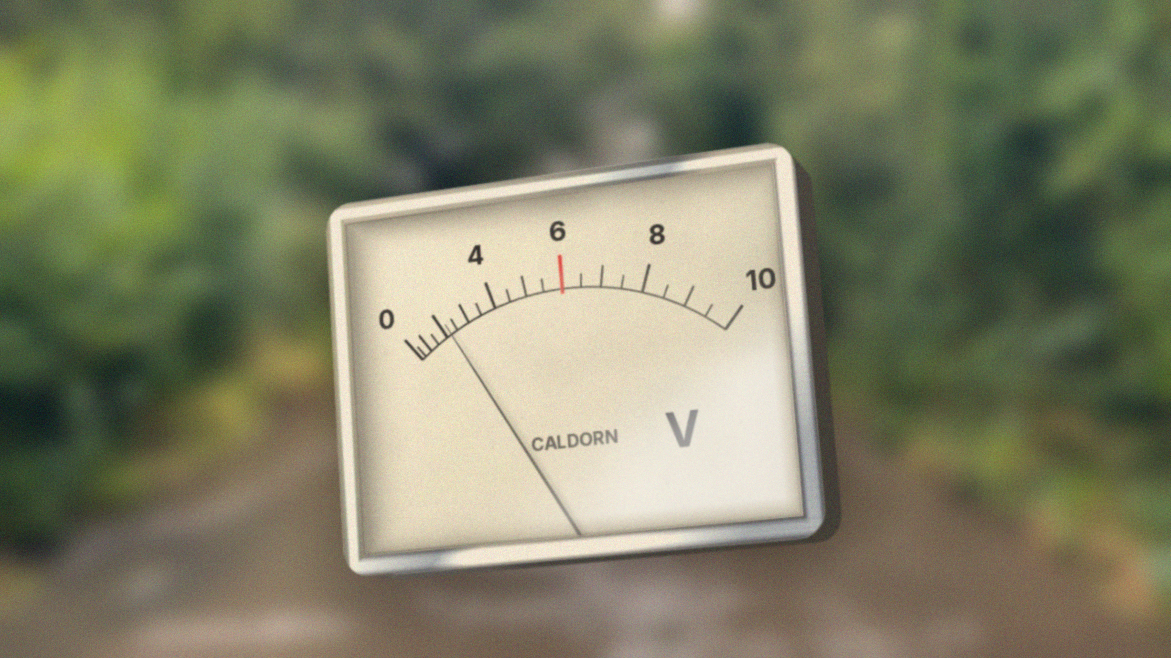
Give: 2.25 V
